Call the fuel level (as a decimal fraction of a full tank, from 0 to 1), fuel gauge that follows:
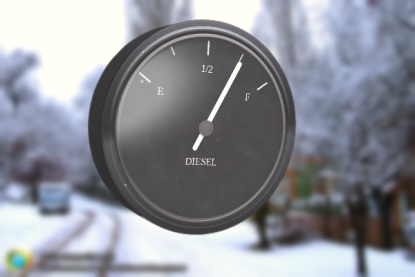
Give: 0.75
